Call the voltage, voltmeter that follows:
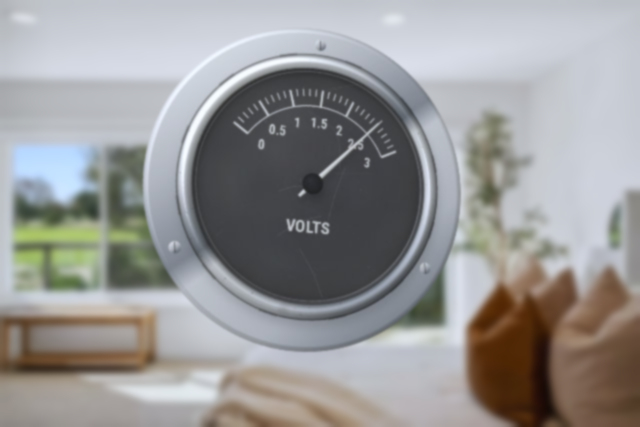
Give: 2.5 V
